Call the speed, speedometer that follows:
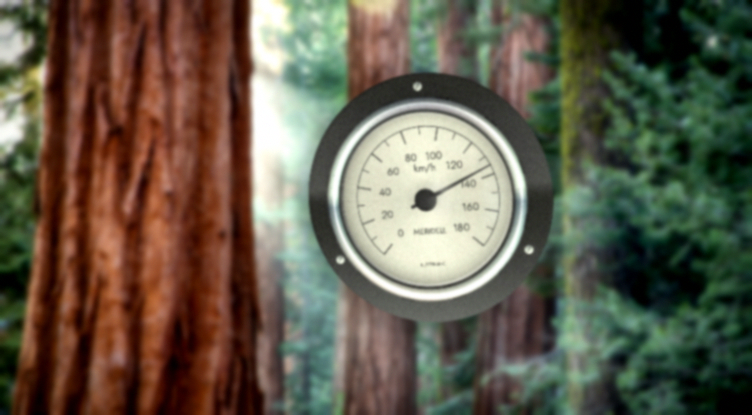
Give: 135 km/h
